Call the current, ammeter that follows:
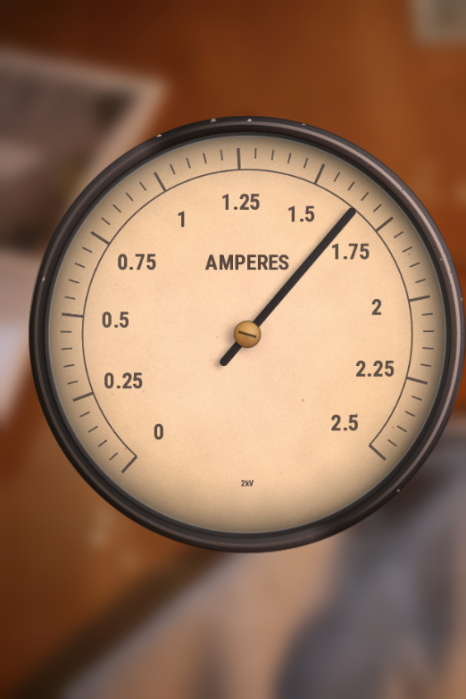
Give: 1.65 A
